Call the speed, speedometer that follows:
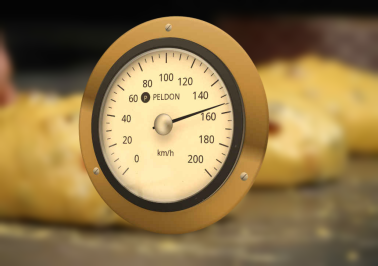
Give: 155 km/h
